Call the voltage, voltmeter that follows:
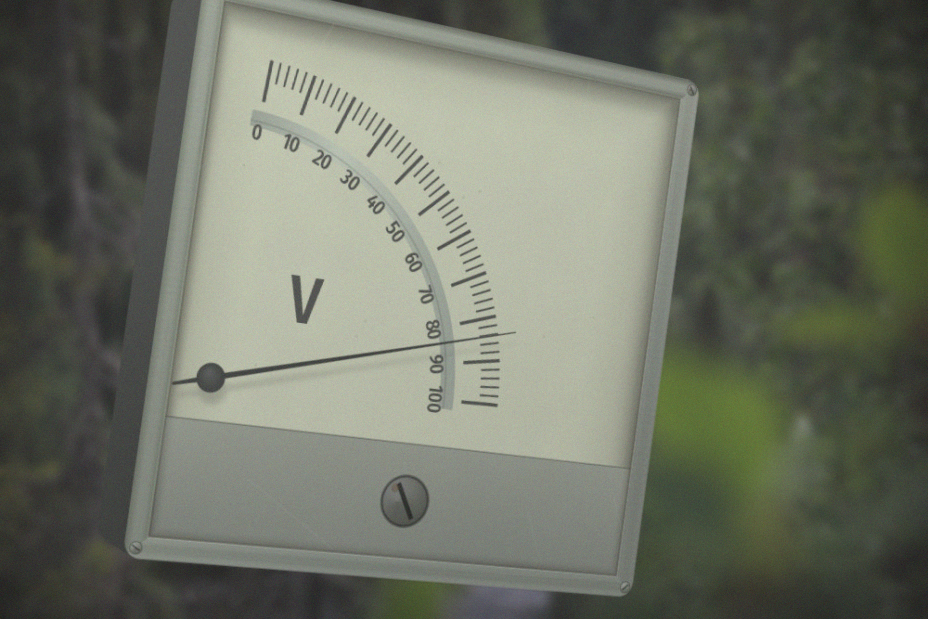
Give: 84 V
